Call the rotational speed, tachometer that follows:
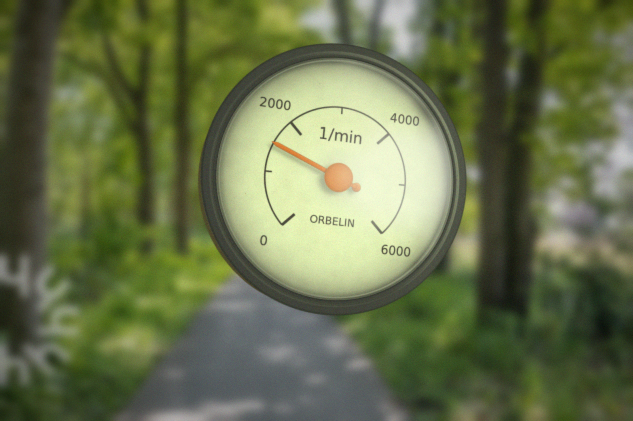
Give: 1500 rpm
